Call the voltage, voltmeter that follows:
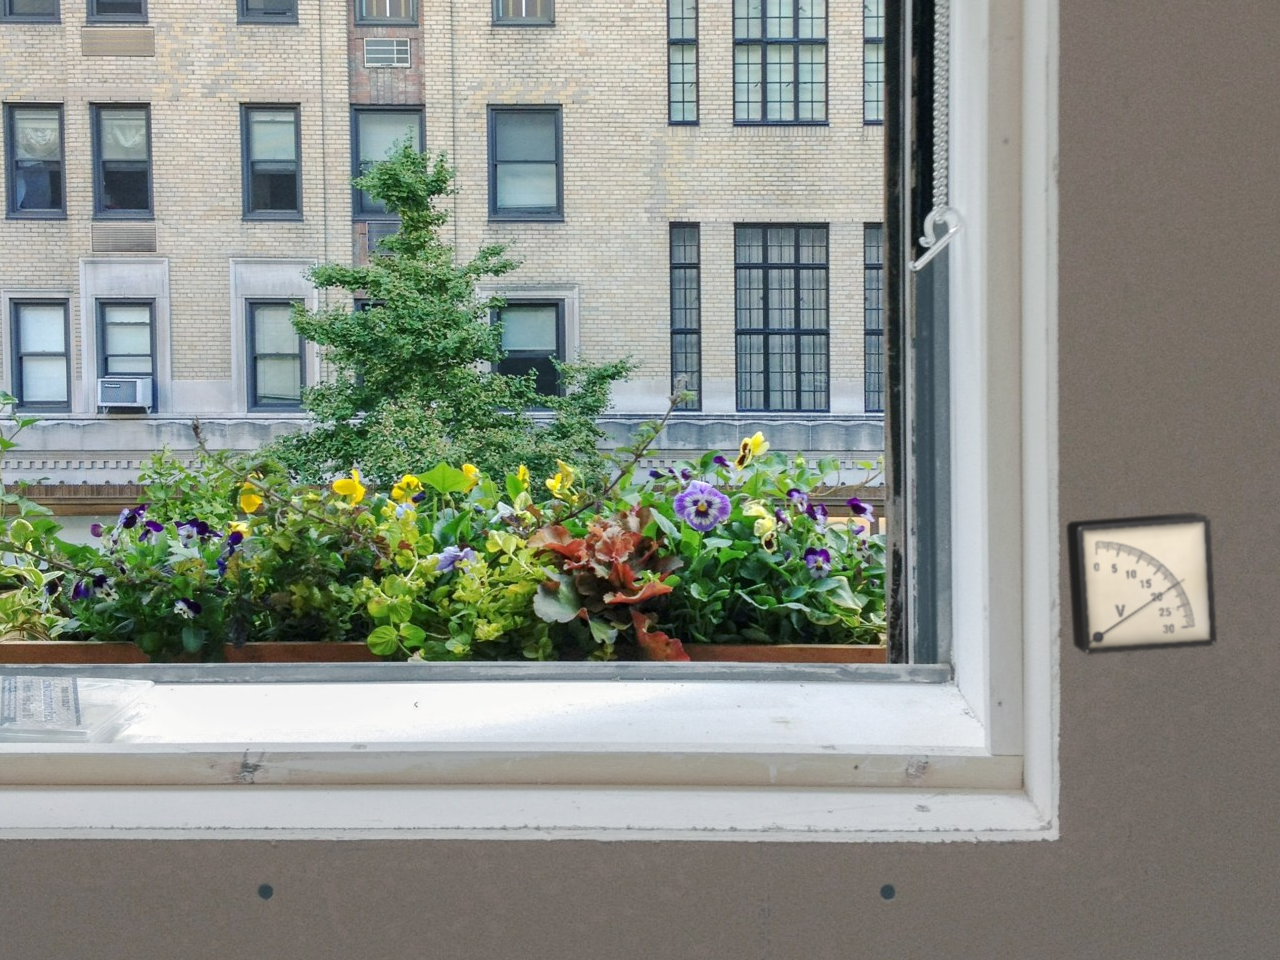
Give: 20 V
